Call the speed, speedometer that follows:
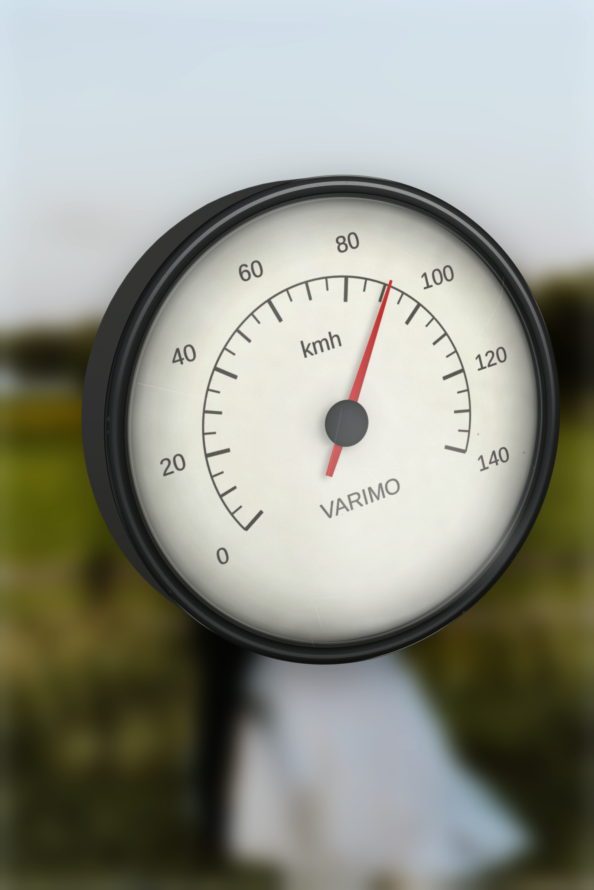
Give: 90 km/h
